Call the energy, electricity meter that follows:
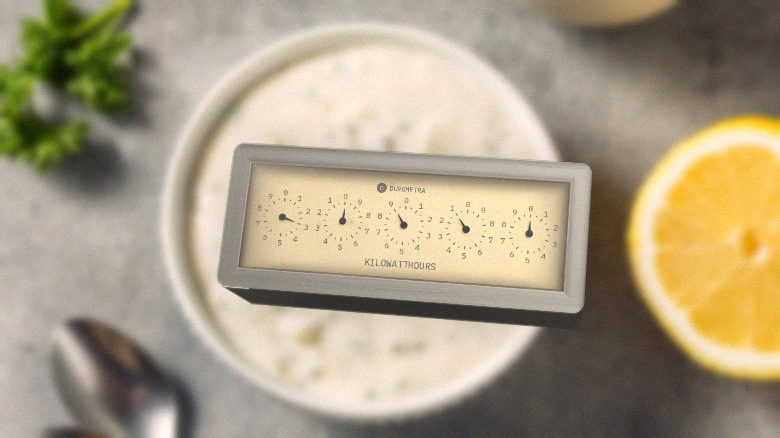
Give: 29910 kWh
